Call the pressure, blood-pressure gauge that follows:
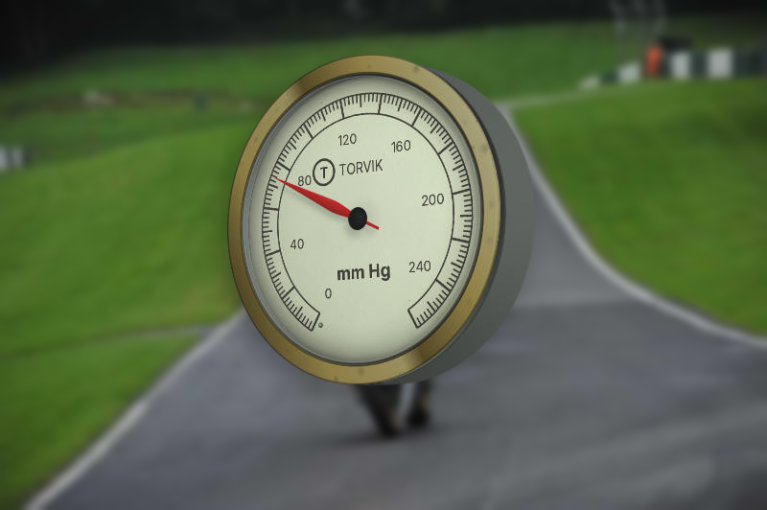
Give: 74 mmHg
